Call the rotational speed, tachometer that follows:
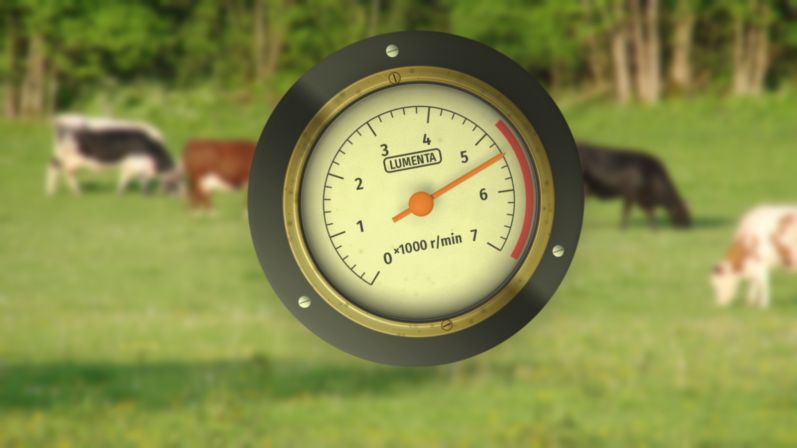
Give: 5400 rpm
